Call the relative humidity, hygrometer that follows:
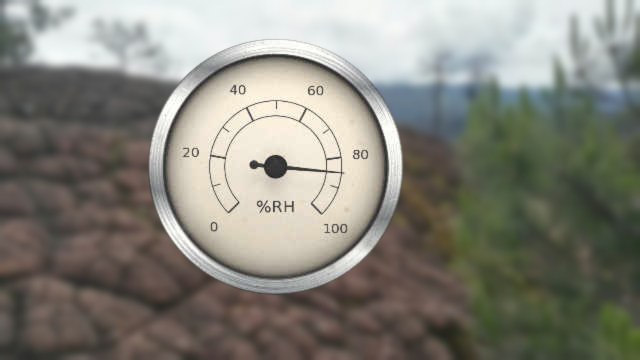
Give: 85 %
